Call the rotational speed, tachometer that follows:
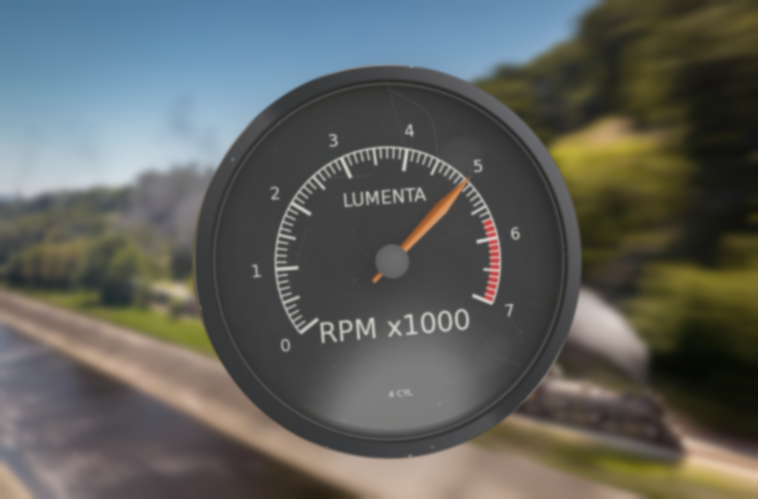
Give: 5000 rpm
